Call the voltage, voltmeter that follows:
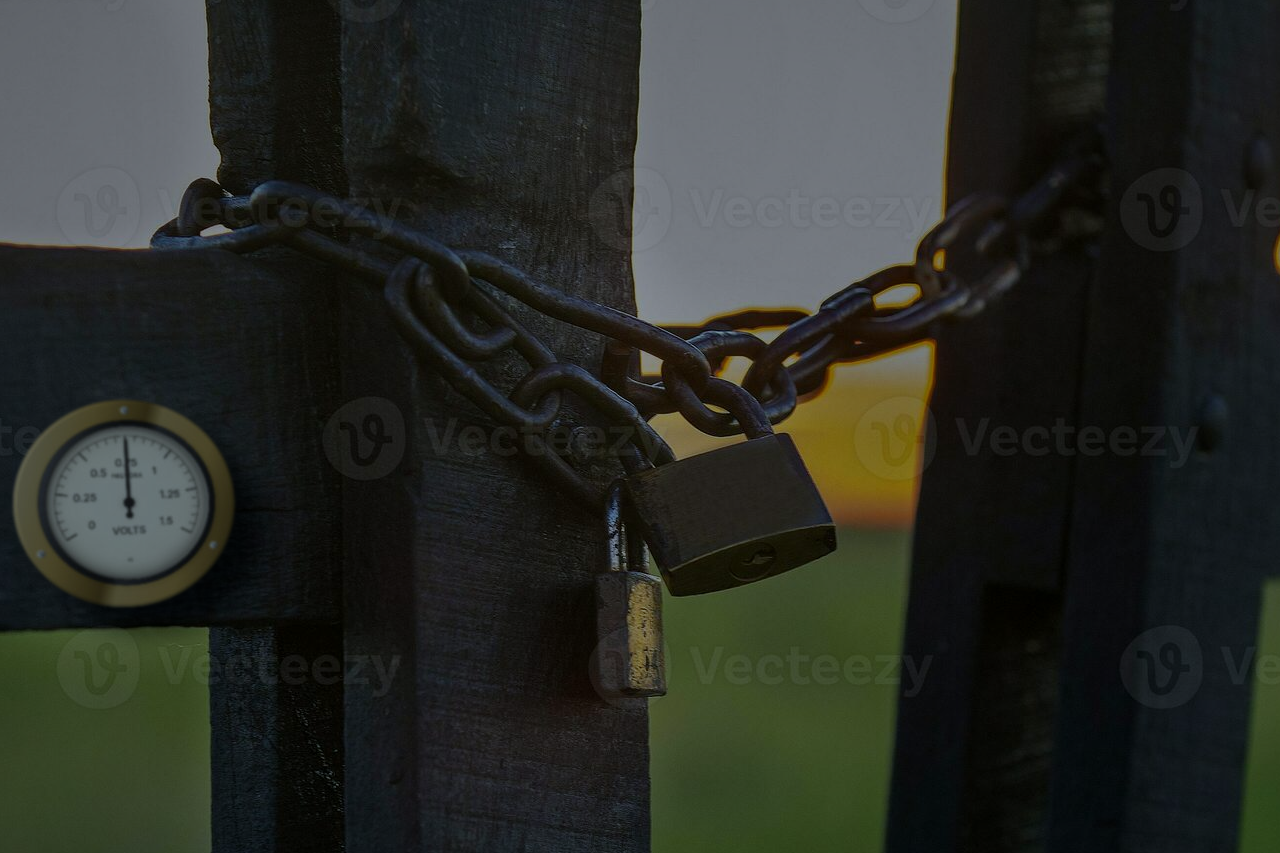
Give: 0.75 V
